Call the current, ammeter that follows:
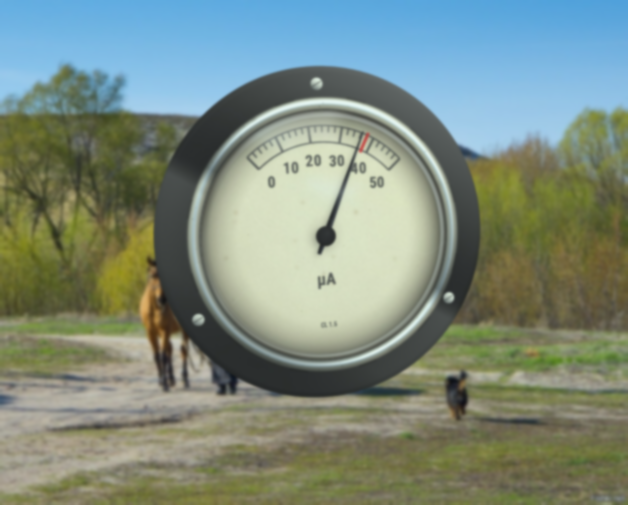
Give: 36 µA
